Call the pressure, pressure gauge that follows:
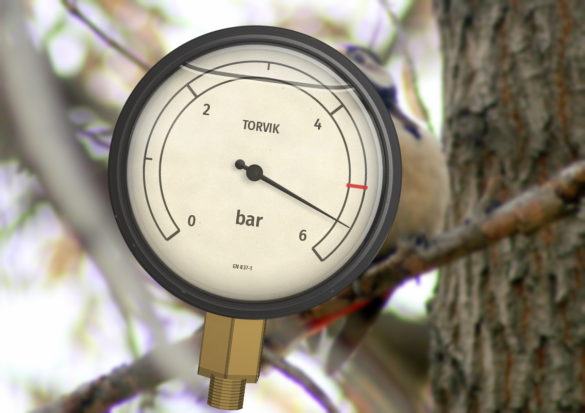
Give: 5.5 bar
